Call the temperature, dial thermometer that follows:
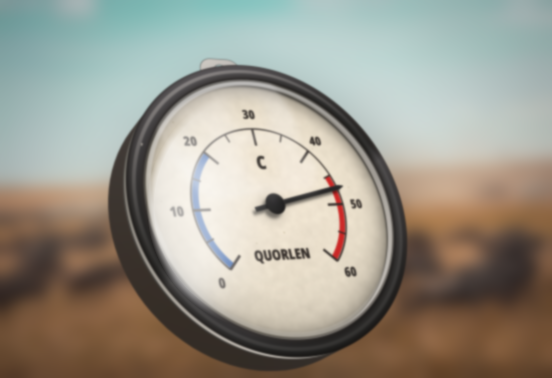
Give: 47.5 °C
